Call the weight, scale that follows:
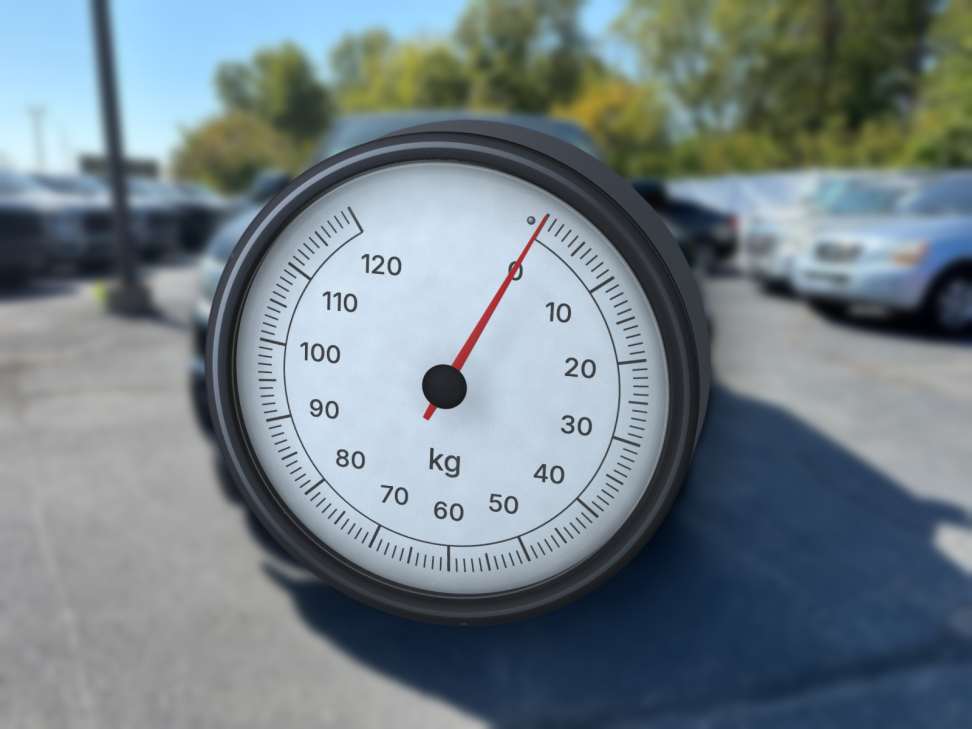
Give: 0 kg
